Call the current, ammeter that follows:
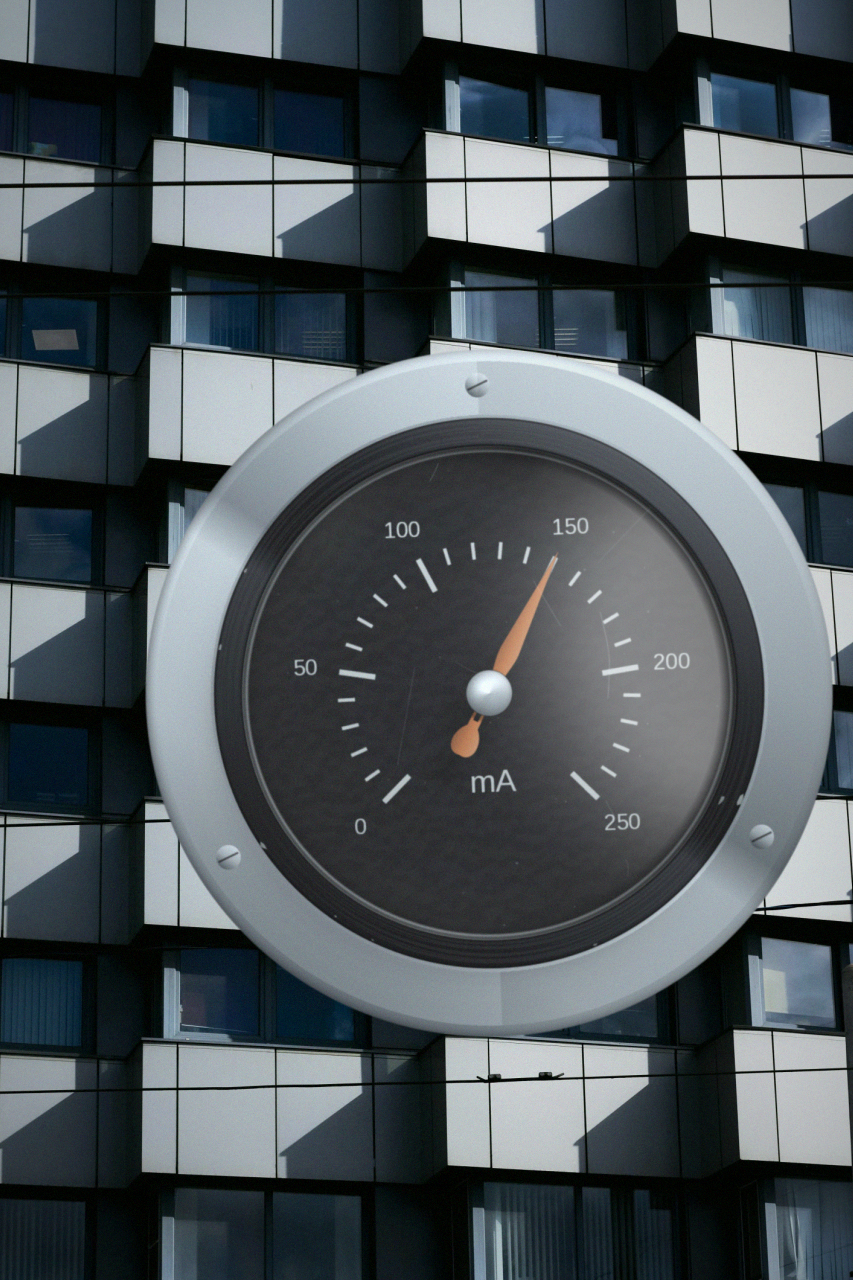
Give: 150 mA
